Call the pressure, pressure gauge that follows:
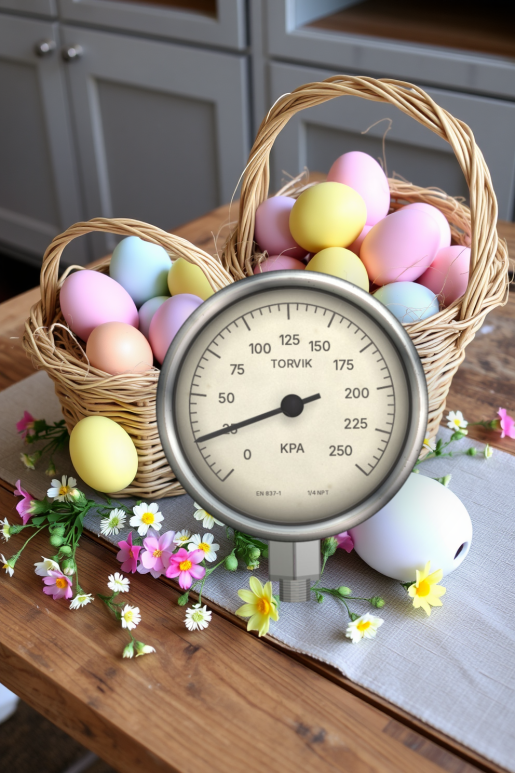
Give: 25 kPa
